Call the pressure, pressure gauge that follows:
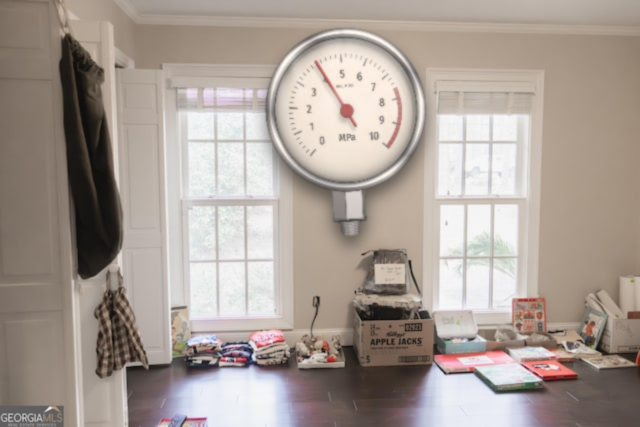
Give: 4 MPa
